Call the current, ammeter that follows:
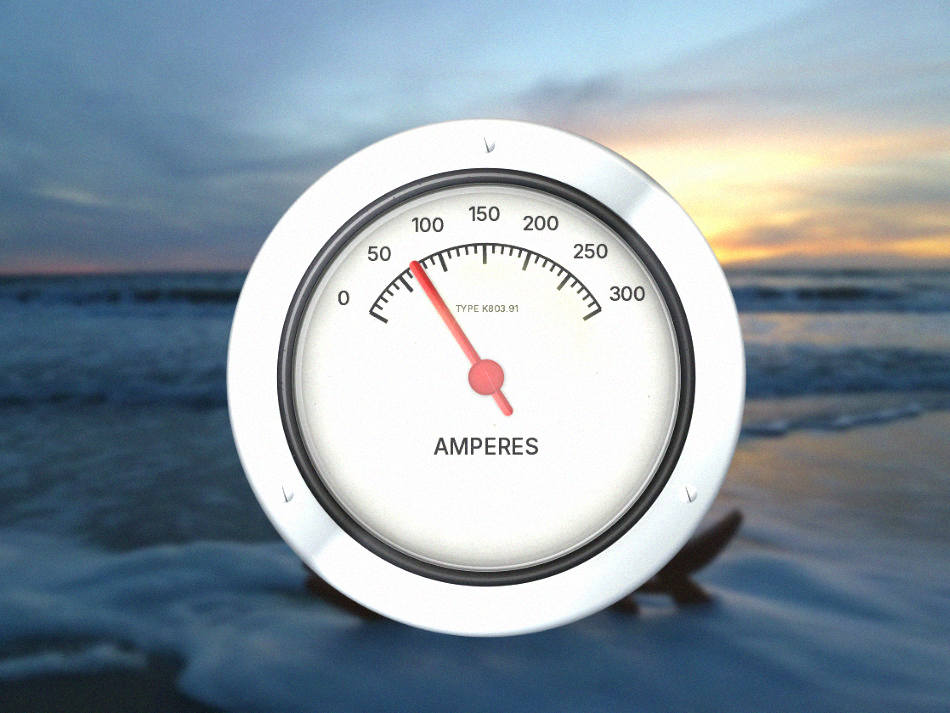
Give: 70 A
